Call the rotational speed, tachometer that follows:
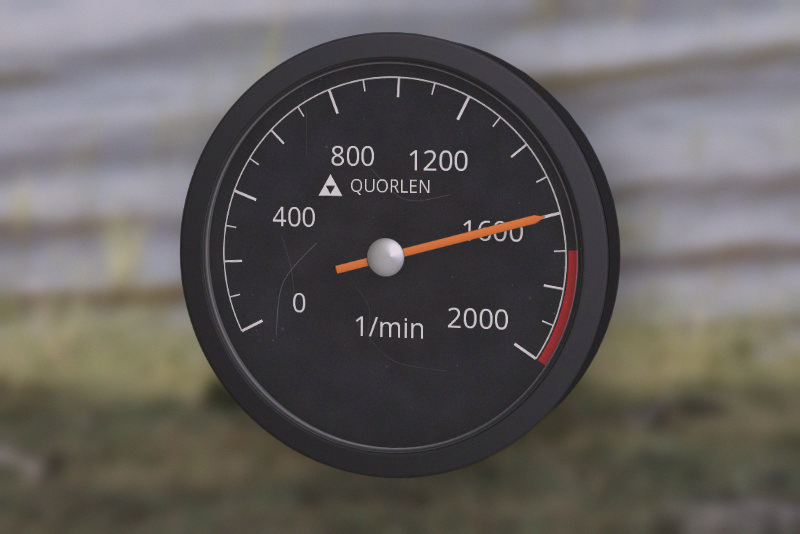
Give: 1600 rpm
